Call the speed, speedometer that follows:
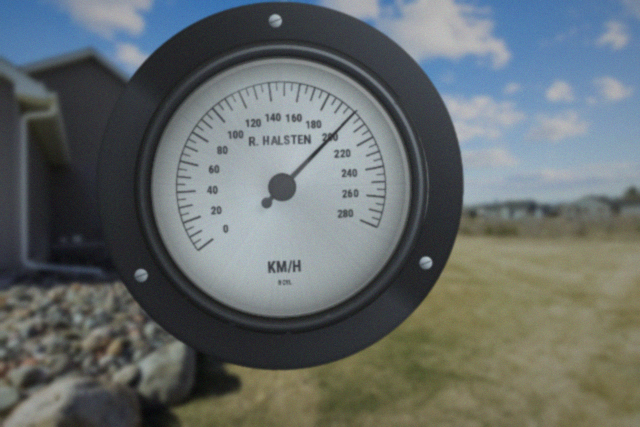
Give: 200 km/h
